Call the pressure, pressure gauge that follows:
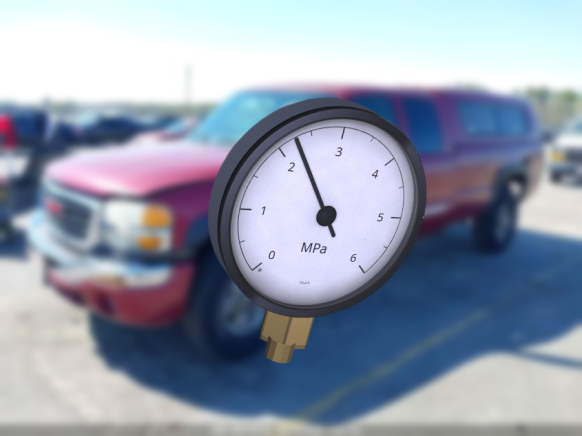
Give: 2.25 MPa
